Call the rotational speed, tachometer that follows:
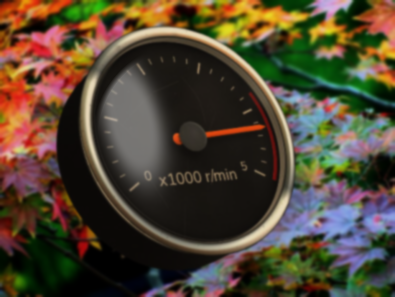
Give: 4300 rpm
